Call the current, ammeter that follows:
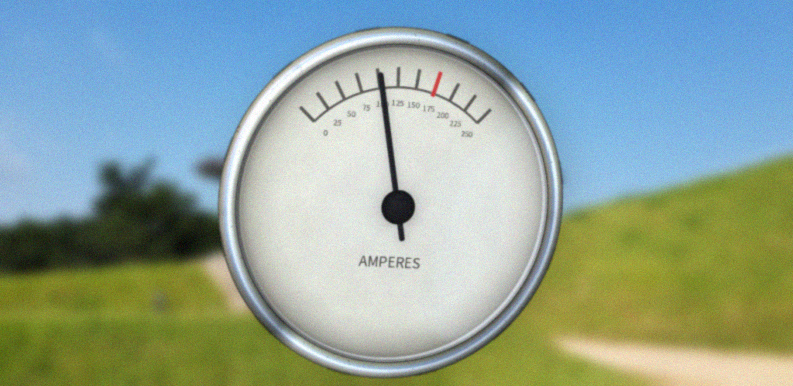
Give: 100 A
